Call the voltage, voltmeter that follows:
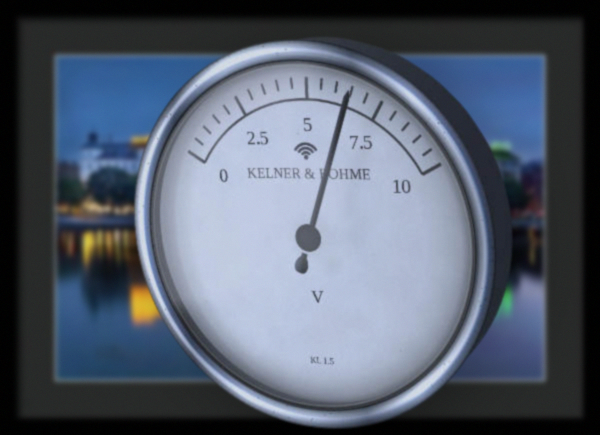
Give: 6.5 V
